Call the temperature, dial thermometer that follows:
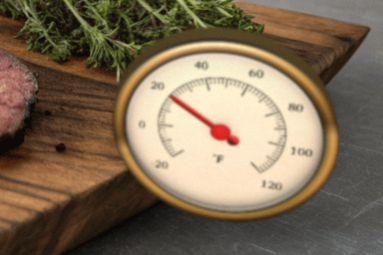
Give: 20 °F
